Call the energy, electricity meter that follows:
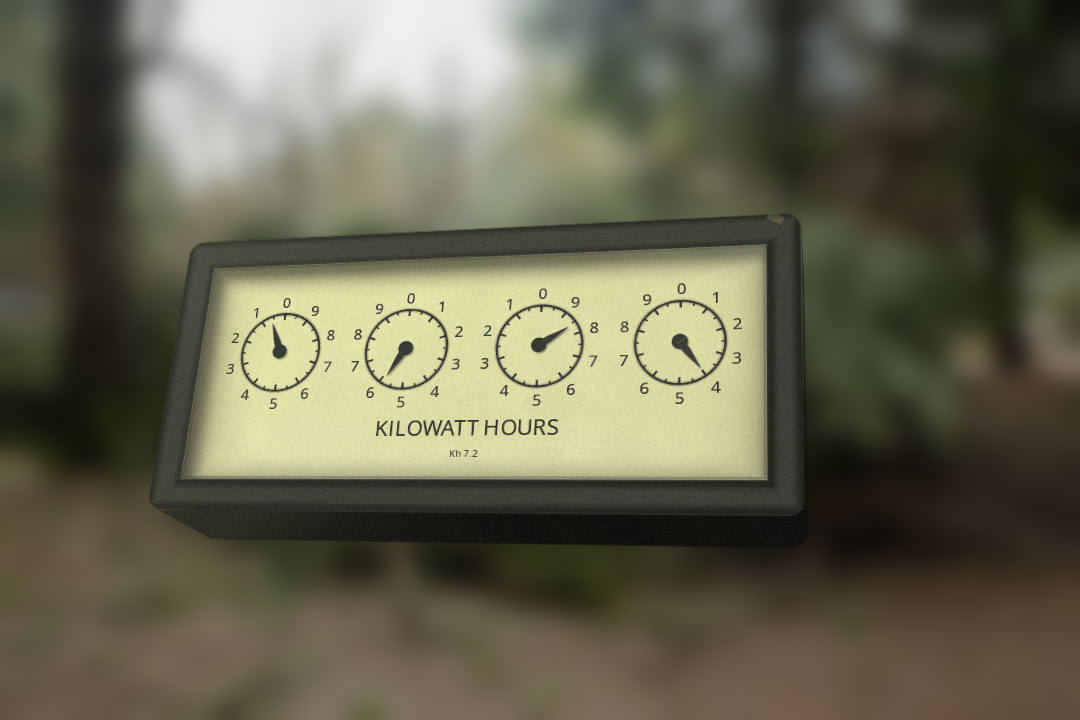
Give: 584 kWh
